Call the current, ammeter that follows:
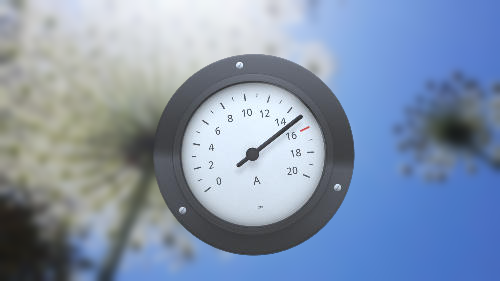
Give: 15 A
